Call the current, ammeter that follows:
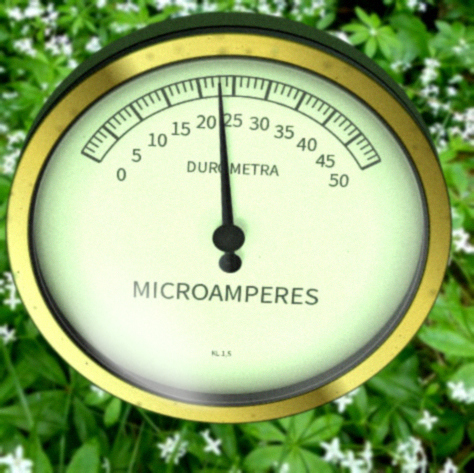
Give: 23 µA
